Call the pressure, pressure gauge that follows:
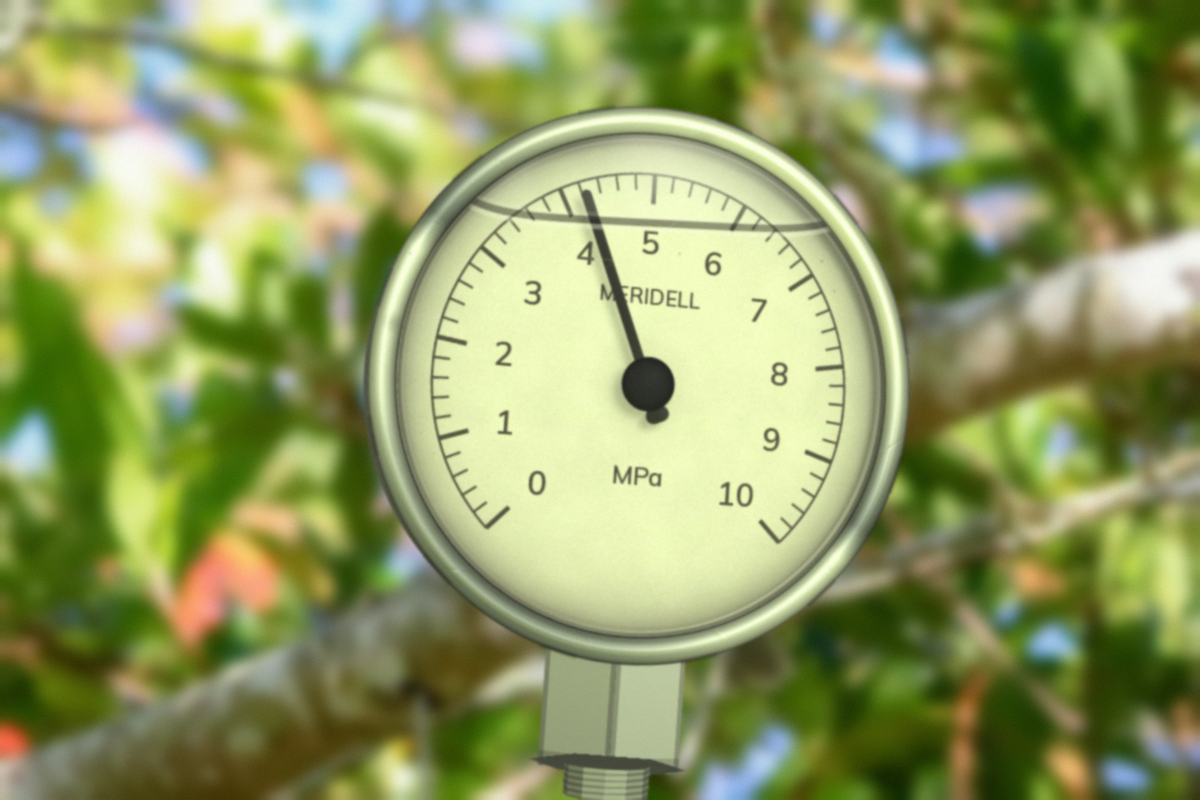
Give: 4.2 MPa
